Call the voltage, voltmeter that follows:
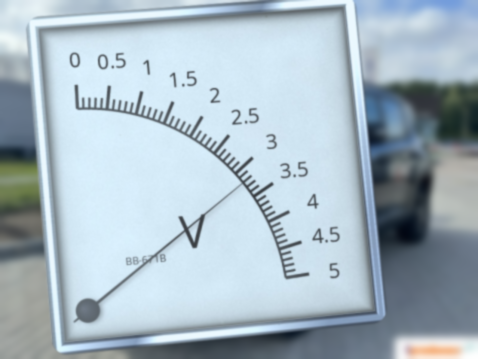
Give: 3.2 V
